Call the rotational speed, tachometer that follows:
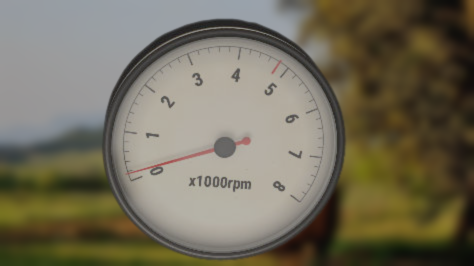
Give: 200 rpm
